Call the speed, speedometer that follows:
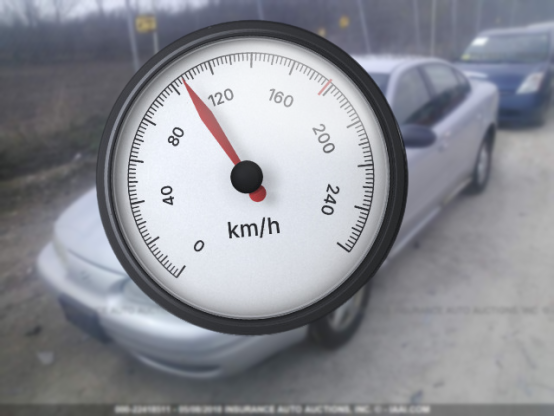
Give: 106 km/h
